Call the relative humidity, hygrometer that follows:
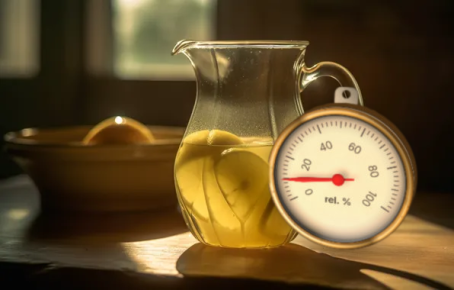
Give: 10 %
